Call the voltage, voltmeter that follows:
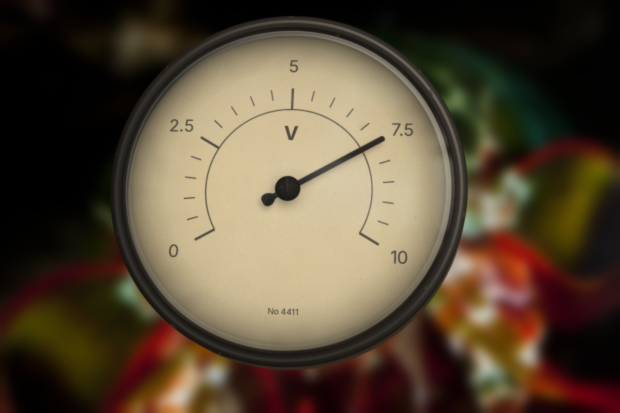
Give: 7.5 V
